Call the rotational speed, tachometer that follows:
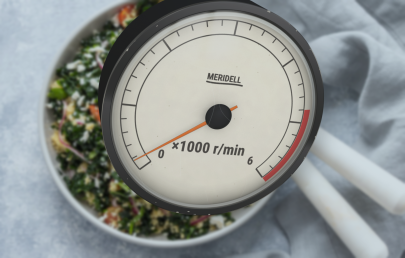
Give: 200 rpm
